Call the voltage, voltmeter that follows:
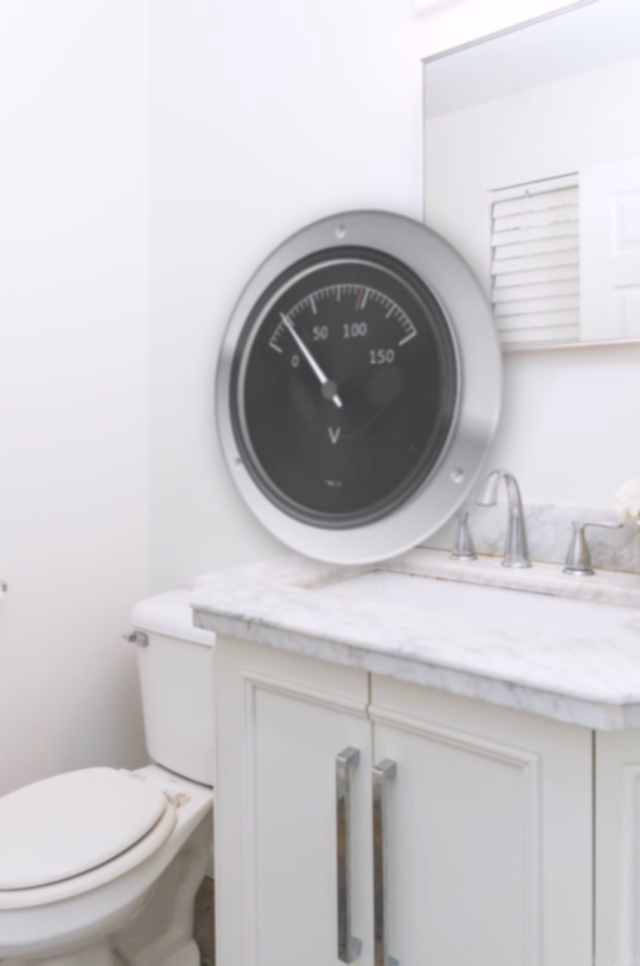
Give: 25 V
